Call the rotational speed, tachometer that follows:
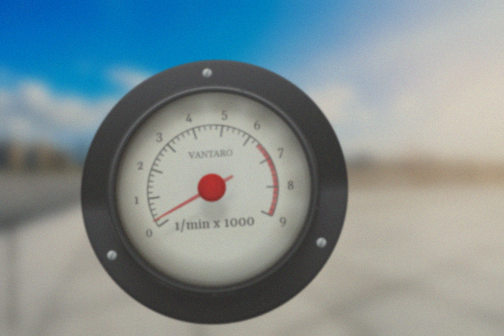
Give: 200 rpm
